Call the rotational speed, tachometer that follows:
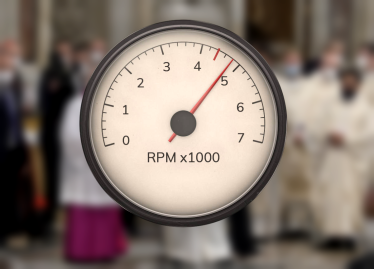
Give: 4800 rpm
